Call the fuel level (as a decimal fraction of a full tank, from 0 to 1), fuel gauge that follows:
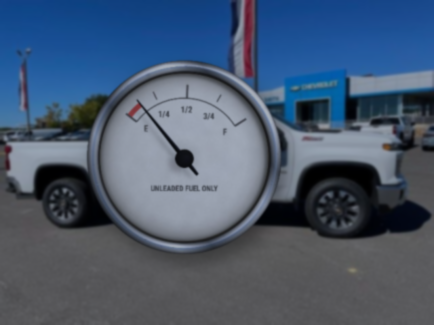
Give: 0.125
